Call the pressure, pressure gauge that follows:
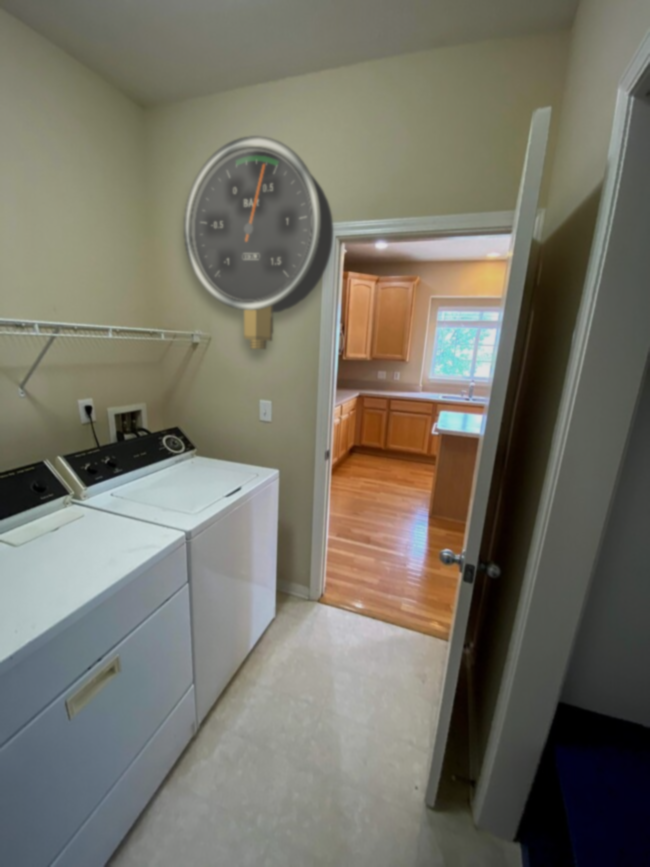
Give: 0.4 bar
